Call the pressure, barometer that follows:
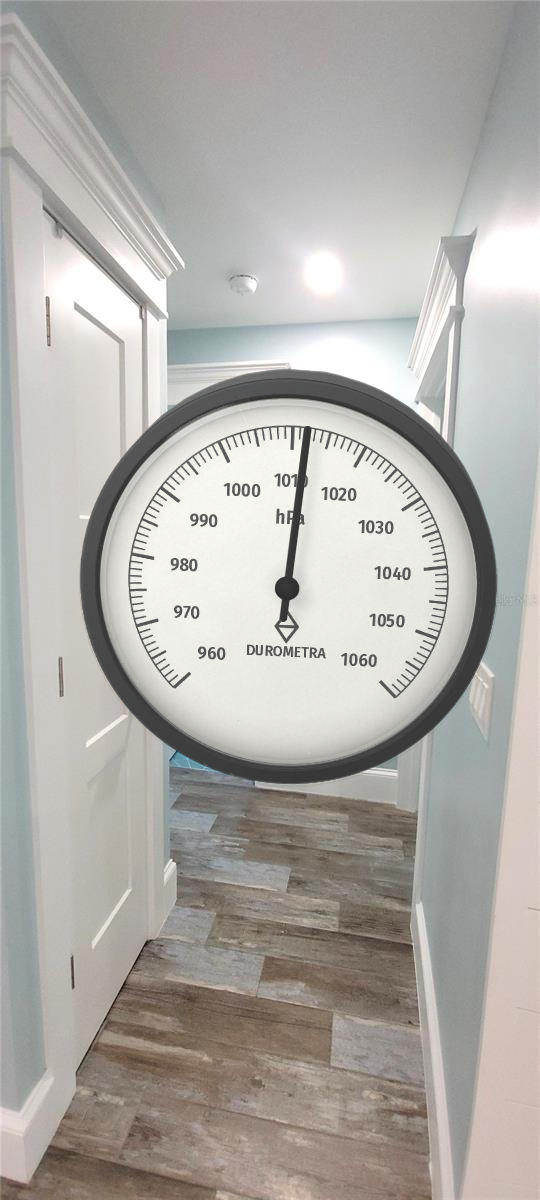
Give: 1012 hPa
